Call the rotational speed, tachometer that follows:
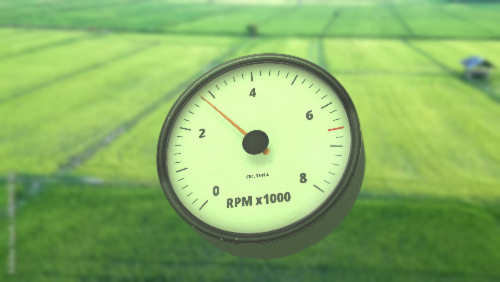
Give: 2800 rpm
